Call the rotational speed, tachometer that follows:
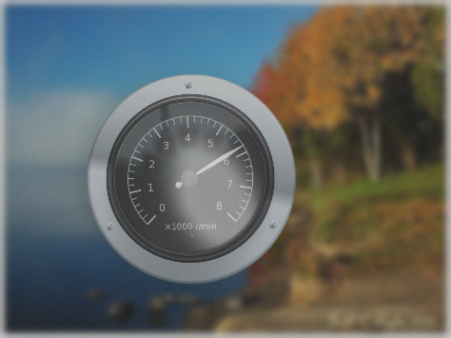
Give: 5800 rpm
